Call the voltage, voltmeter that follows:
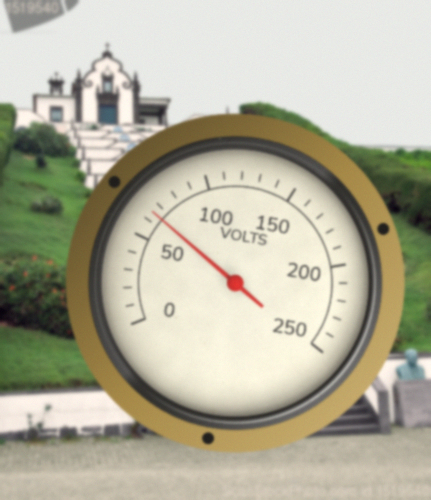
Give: 65 V
